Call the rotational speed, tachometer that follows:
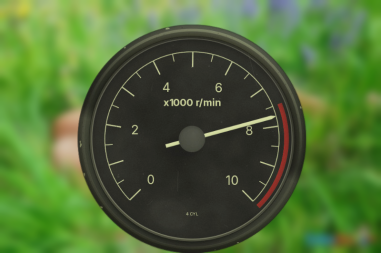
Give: 7750 rpm
